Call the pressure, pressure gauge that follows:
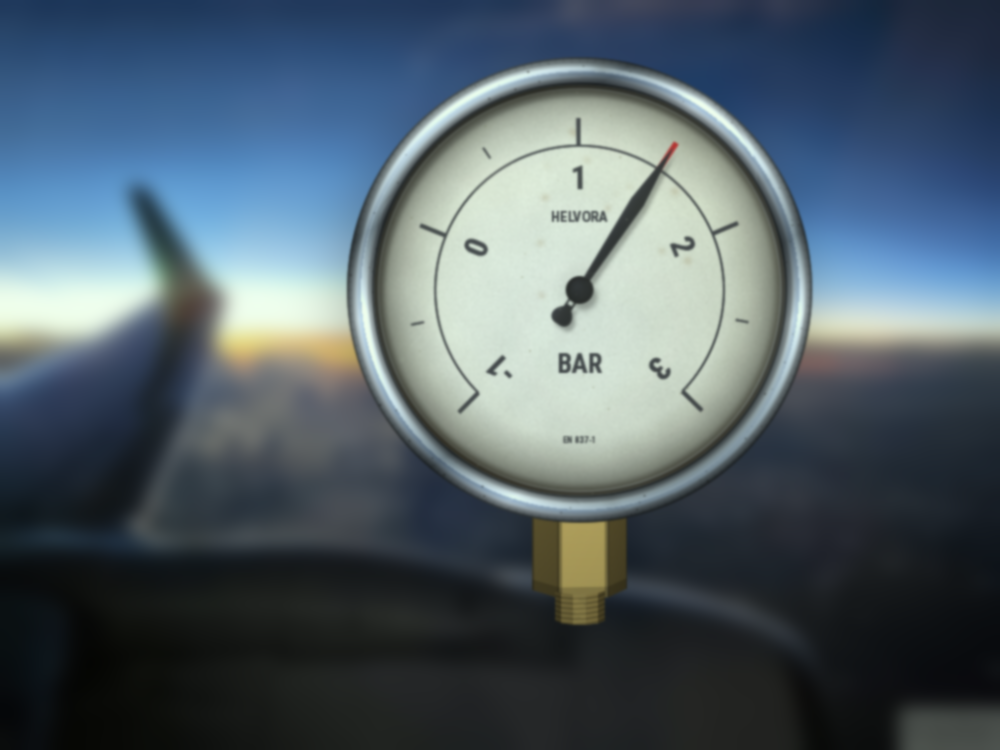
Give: 1.5 bar
